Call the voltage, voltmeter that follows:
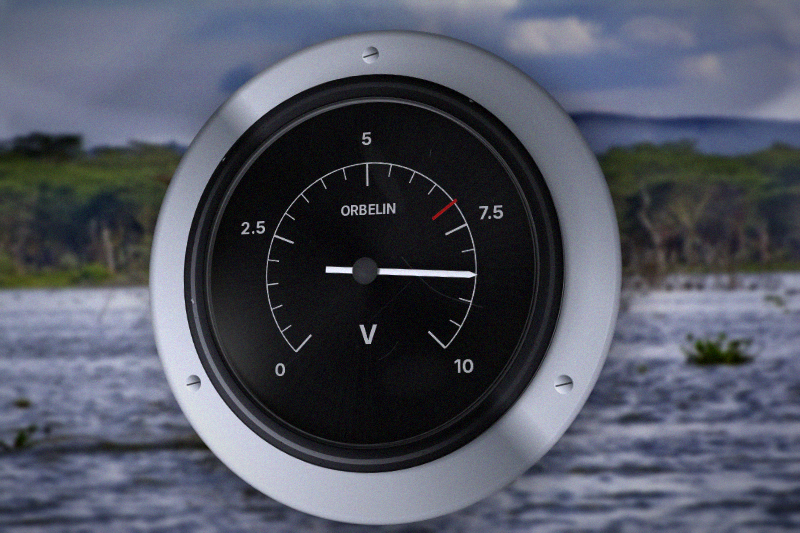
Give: 8.5 V
